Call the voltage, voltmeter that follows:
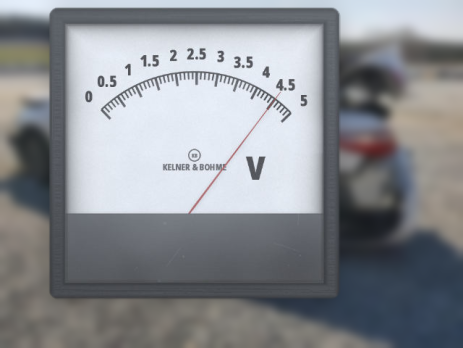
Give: 4.5 V
